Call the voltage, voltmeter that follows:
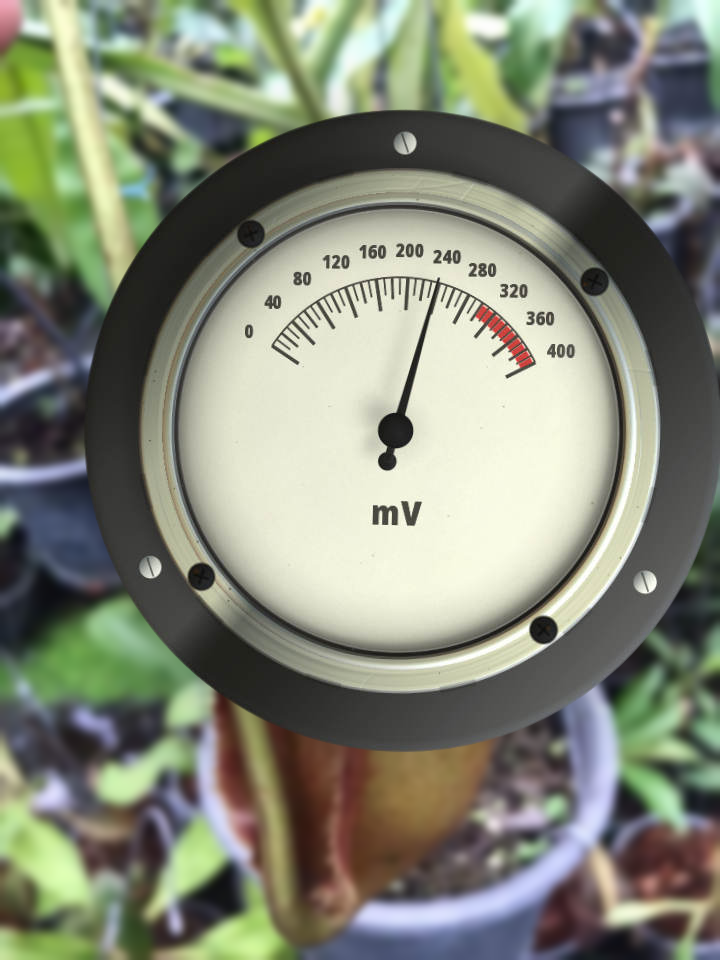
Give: 240 mV
